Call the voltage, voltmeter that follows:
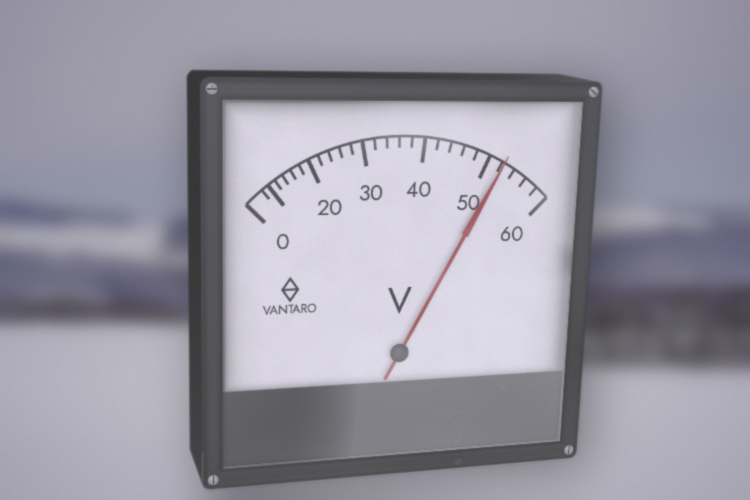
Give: 52 V
